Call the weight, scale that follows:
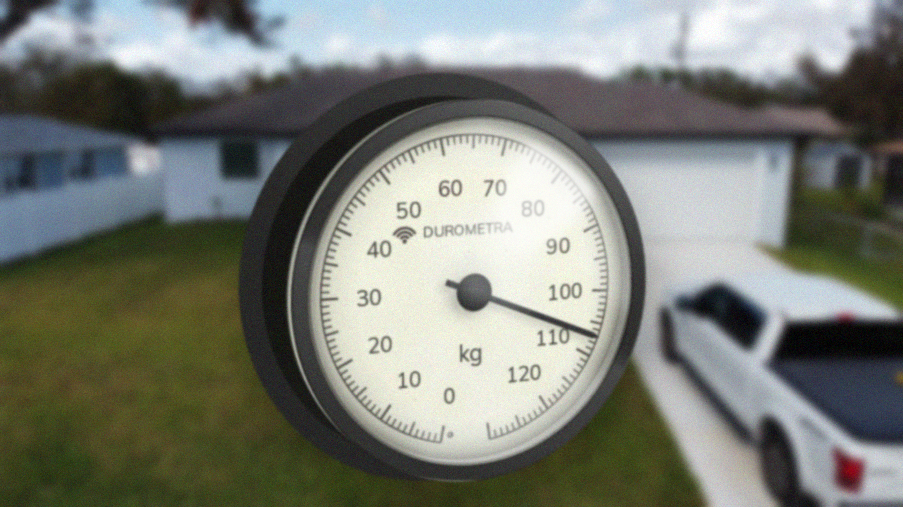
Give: 107 kg
